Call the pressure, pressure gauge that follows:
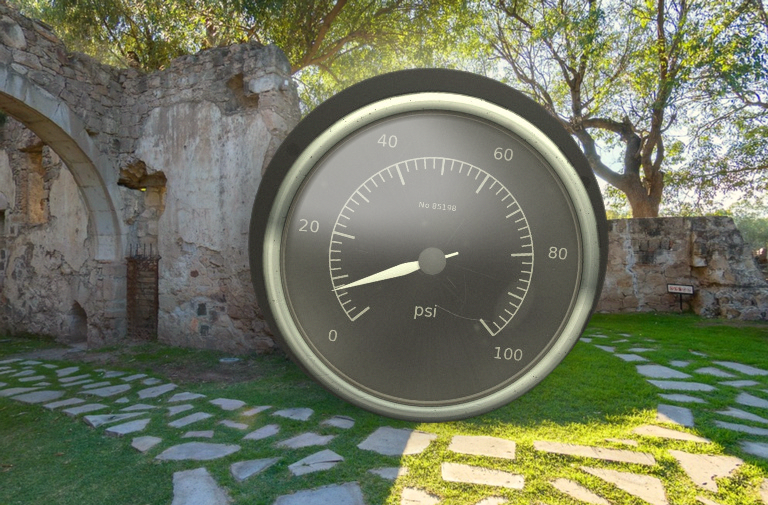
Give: 8 psi
